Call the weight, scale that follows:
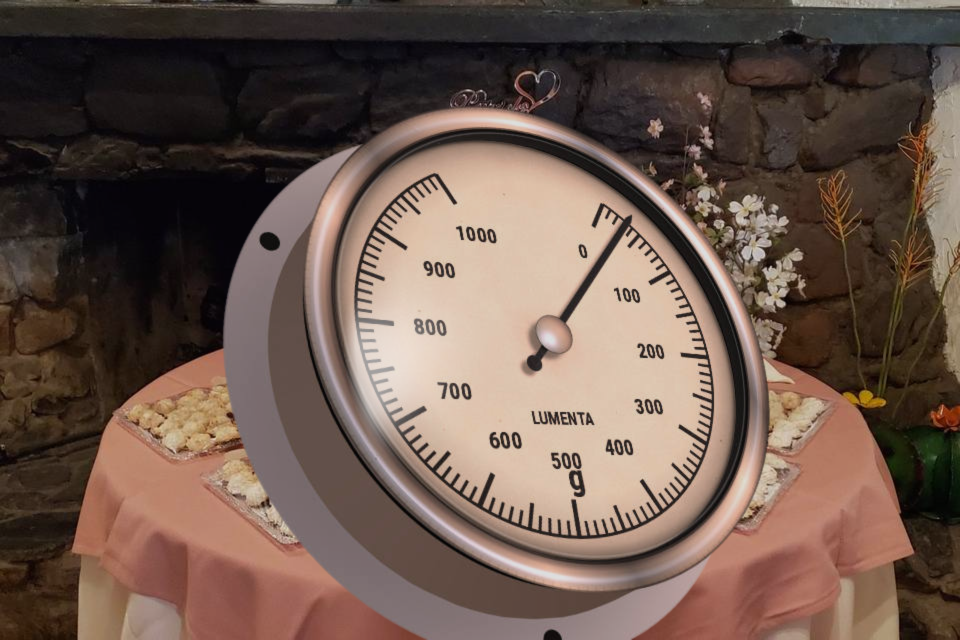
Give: 30 g
